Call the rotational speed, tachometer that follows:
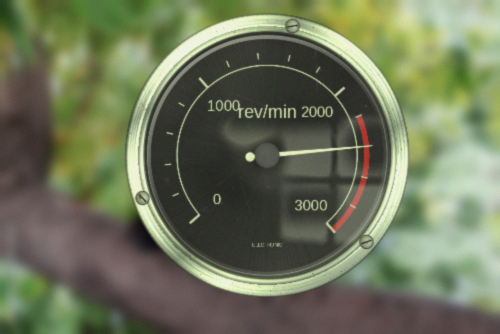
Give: 2400 rpm
